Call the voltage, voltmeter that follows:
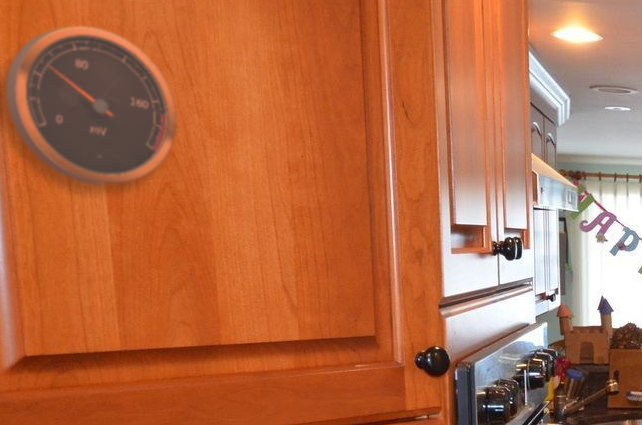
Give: 50 mV
